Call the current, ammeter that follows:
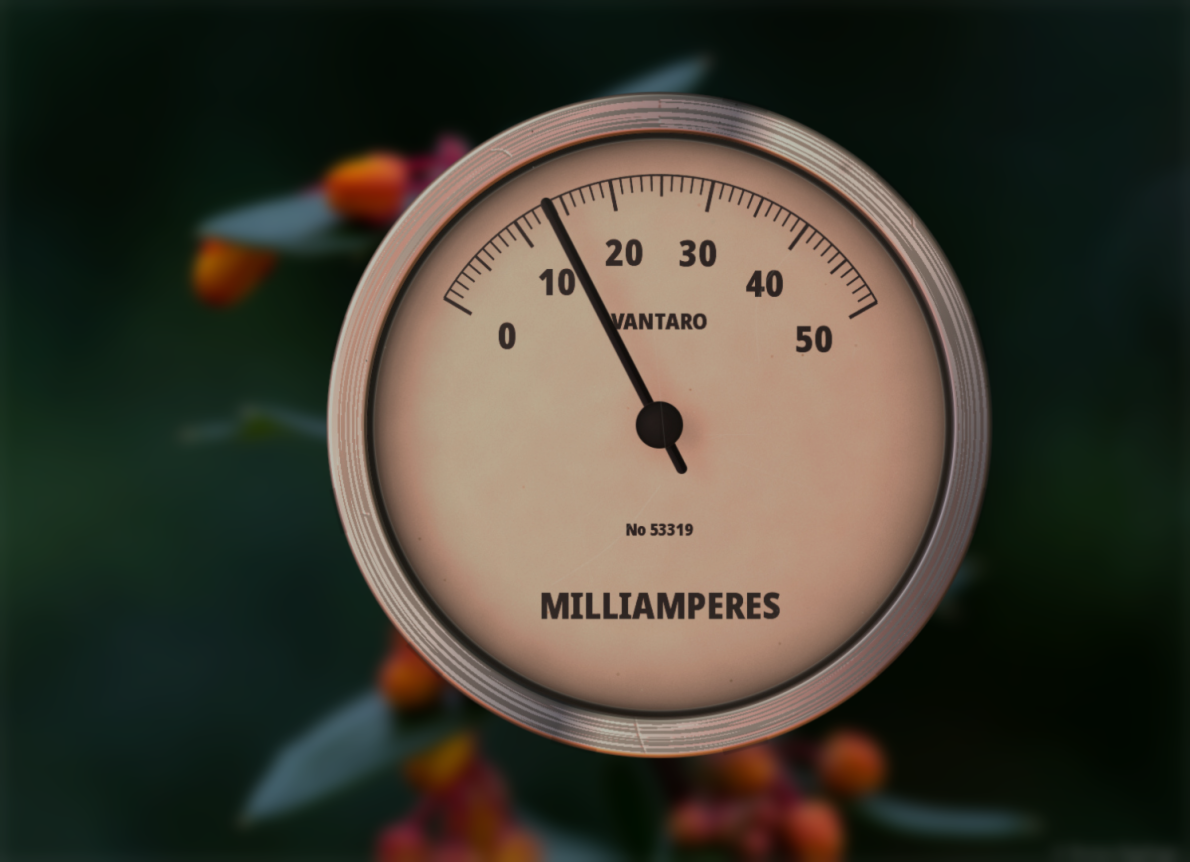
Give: 13.5 mA
